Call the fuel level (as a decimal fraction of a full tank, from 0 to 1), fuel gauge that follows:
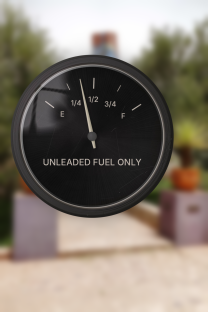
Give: 0.375
